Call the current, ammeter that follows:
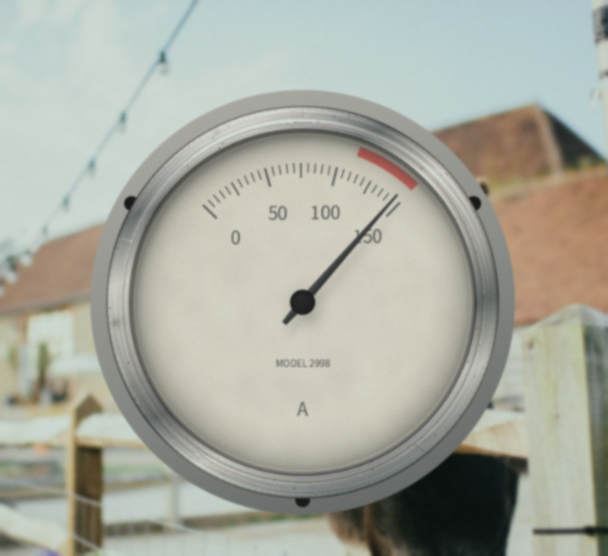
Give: 145 A
